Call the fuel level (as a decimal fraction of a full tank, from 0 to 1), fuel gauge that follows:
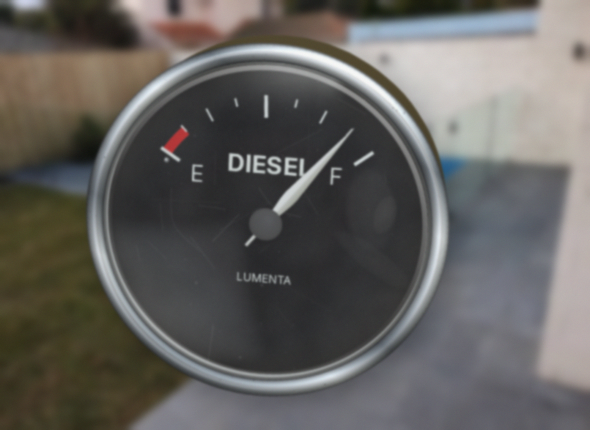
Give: 0.875
